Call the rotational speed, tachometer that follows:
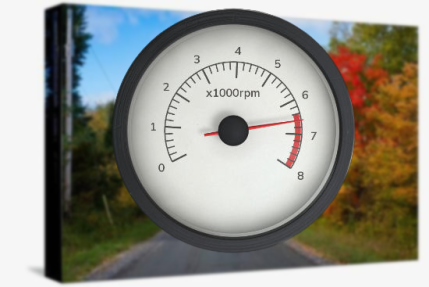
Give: 6600 rpm
